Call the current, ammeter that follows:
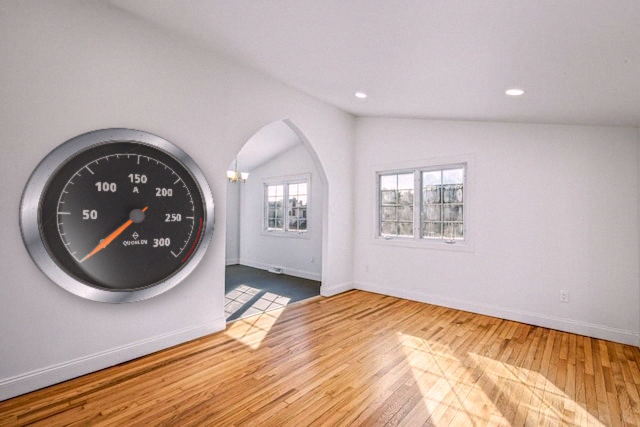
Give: 0 A
